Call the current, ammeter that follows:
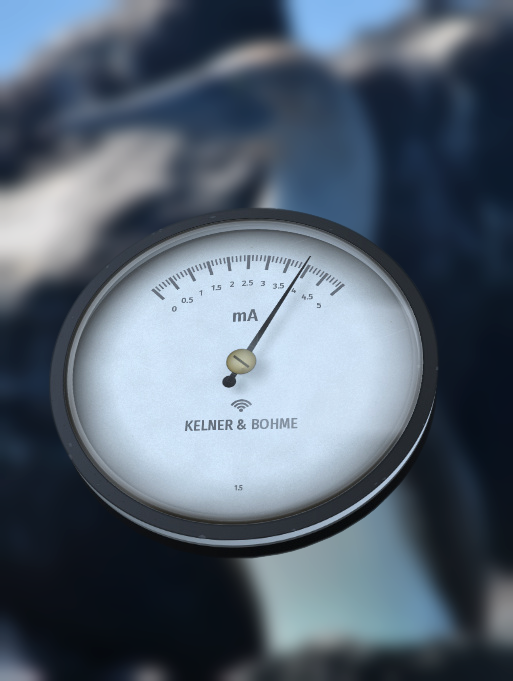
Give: 4 mA
